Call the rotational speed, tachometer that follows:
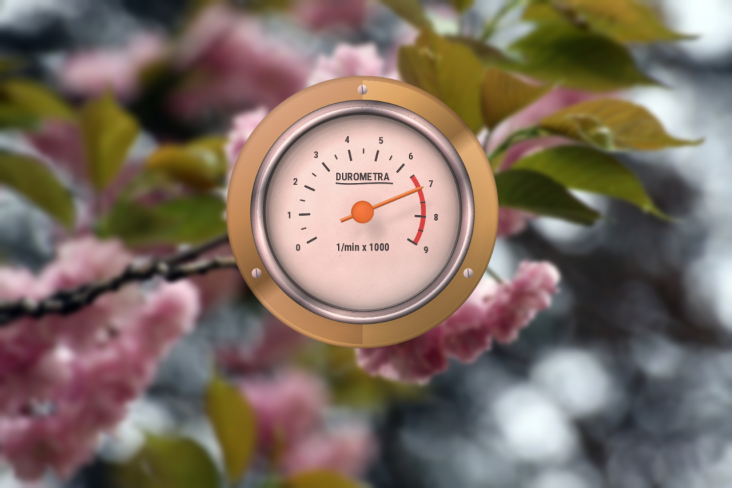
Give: 7000 rpm
